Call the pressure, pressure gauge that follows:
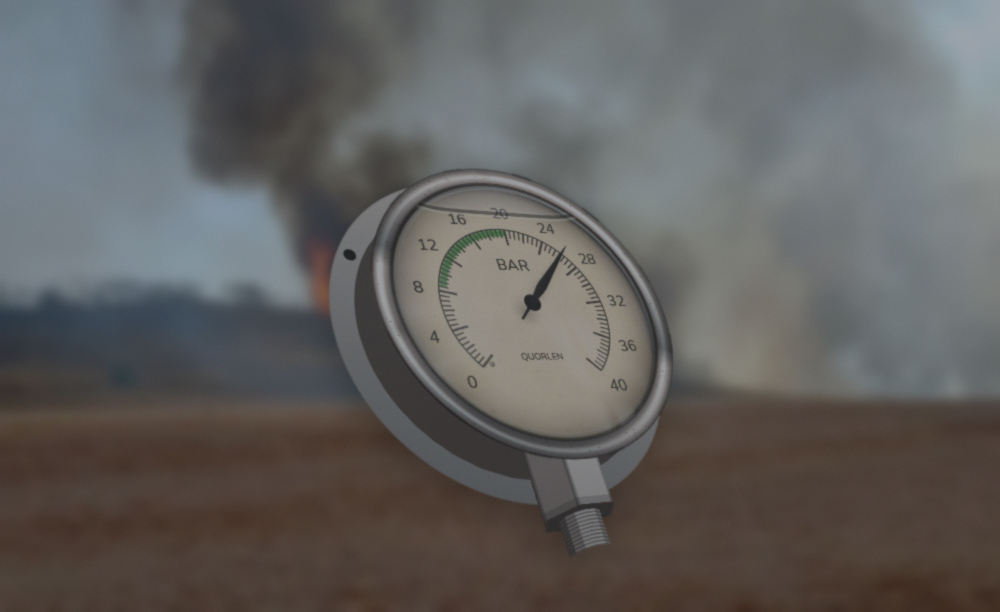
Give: 26 bar
